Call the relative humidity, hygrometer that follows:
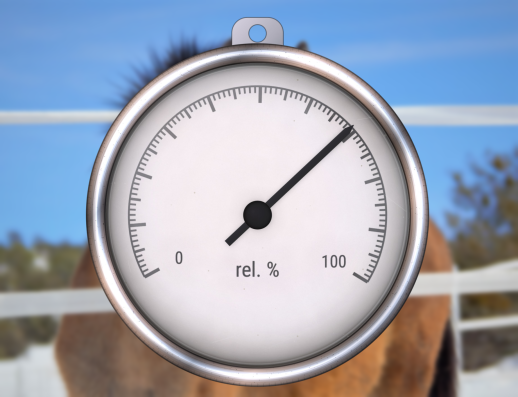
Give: 69 %
